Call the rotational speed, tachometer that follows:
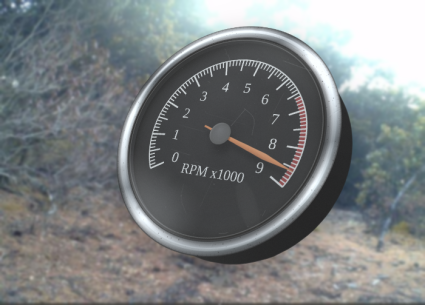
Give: 8600 rpm
